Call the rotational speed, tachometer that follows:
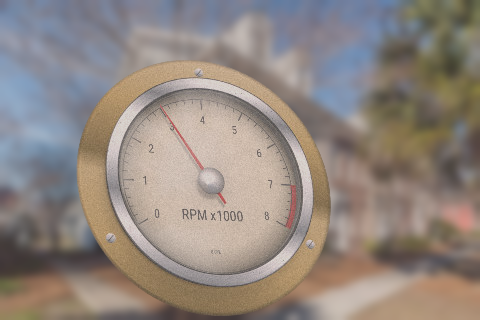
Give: 3000 rpm
